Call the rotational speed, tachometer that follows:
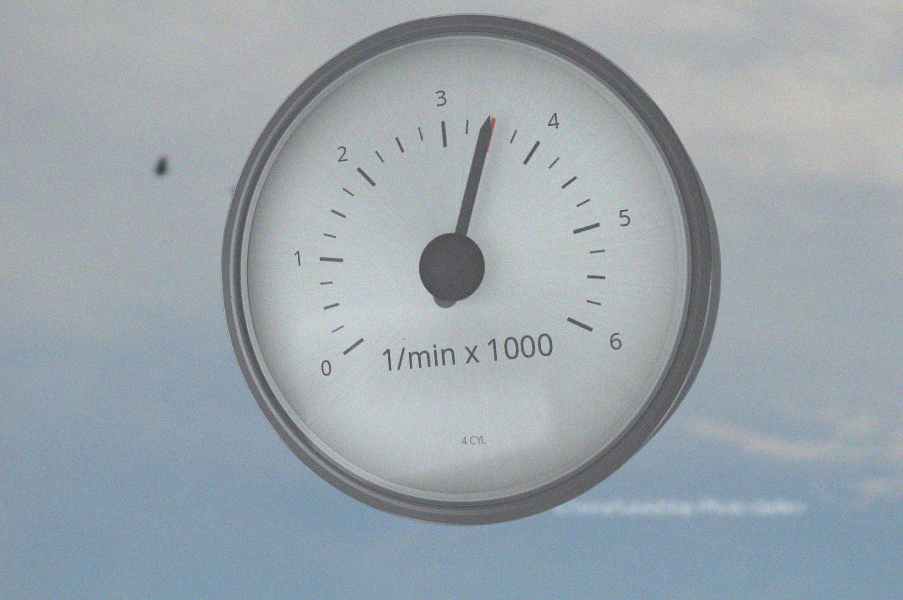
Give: 3500 rpm
